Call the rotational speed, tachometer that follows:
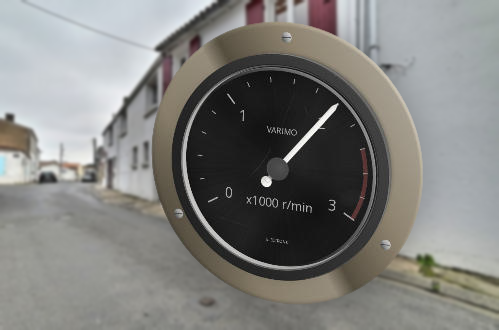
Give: 2000 rpm
